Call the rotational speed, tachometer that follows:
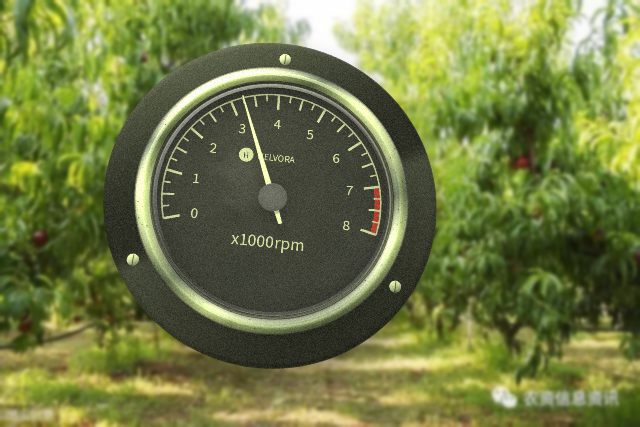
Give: 3250 rpm
